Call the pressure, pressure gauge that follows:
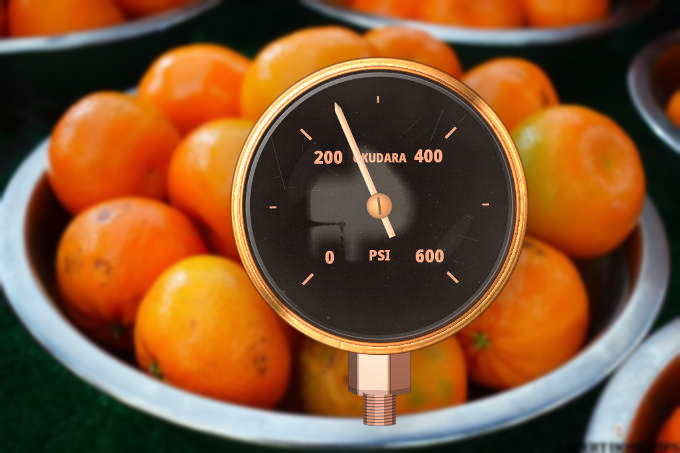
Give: 250 psi
